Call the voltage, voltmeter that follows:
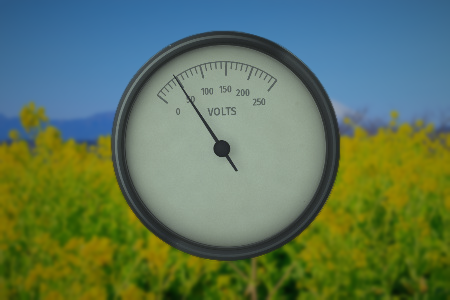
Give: 50 V
